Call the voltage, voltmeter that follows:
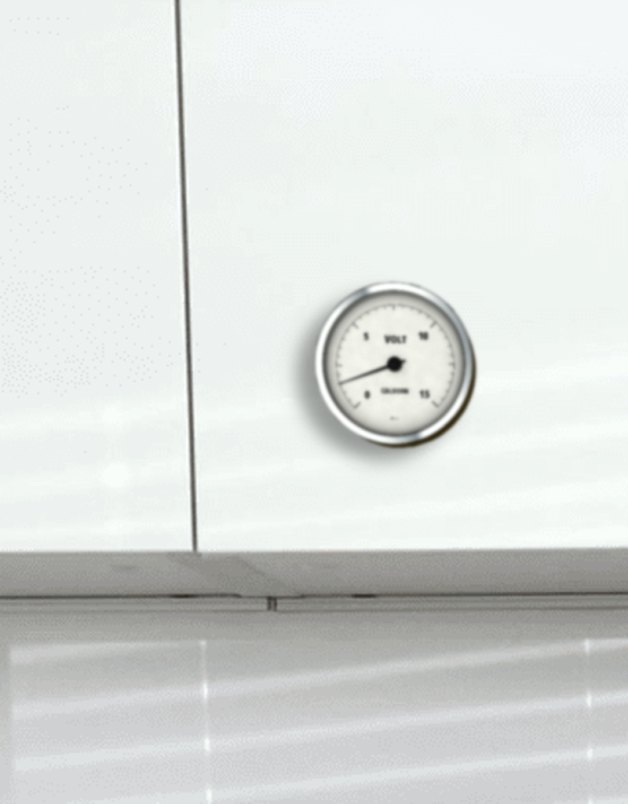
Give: 1.5 V
